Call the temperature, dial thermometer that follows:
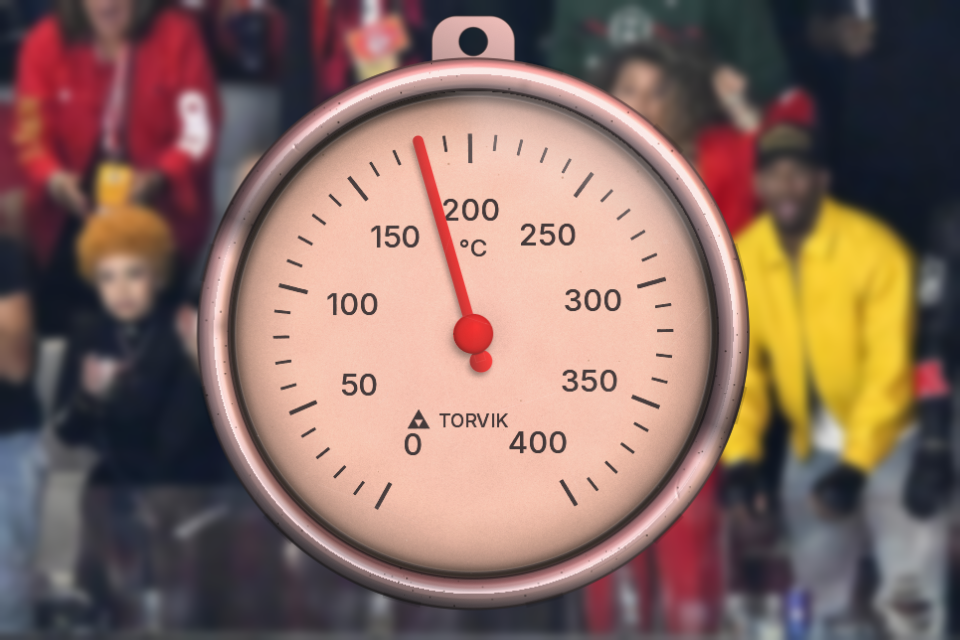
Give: 180 °C
